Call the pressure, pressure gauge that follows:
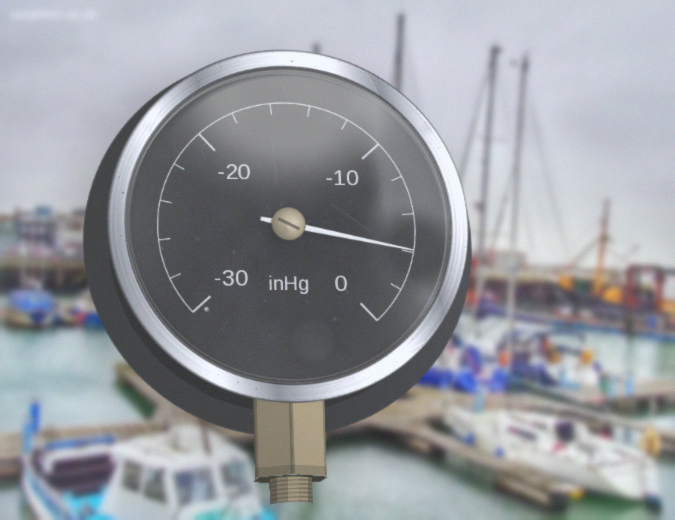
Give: -4 inHg
